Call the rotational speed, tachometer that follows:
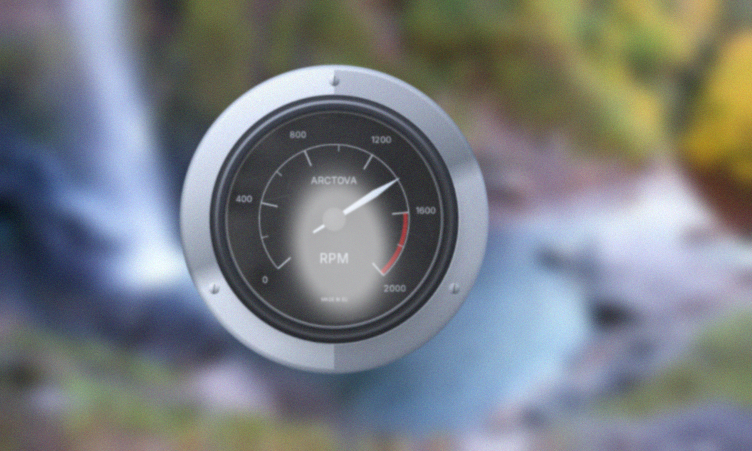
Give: 1400 rpm
